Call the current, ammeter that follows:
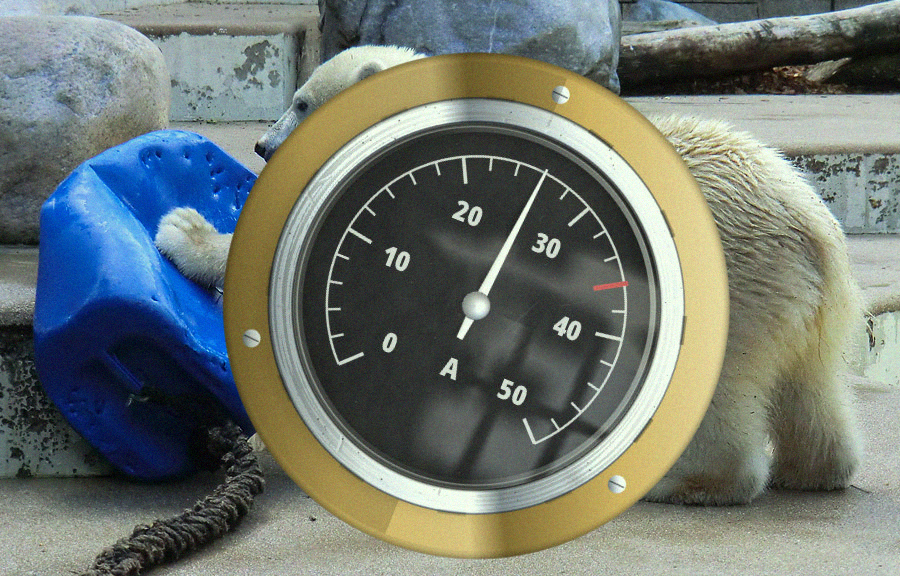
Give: 26 A
